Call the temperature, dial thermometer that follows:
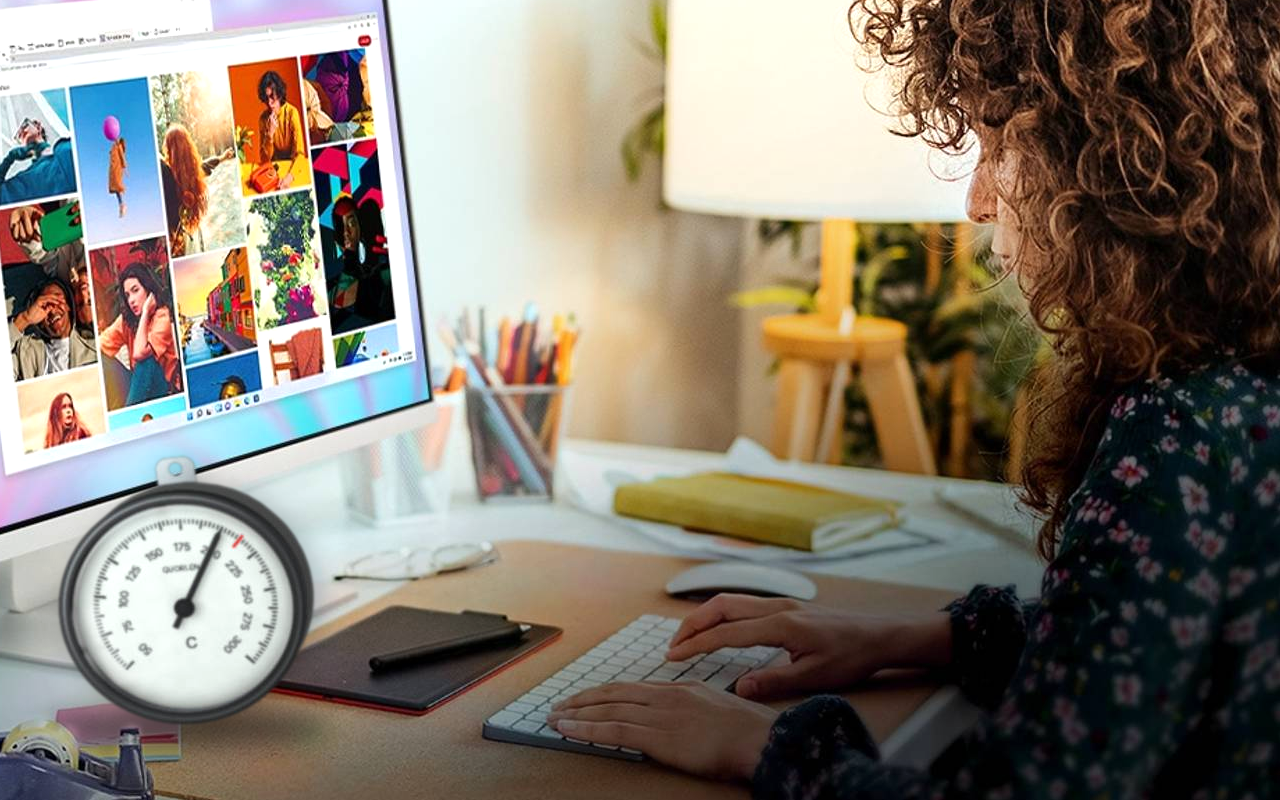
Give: 200 °C
